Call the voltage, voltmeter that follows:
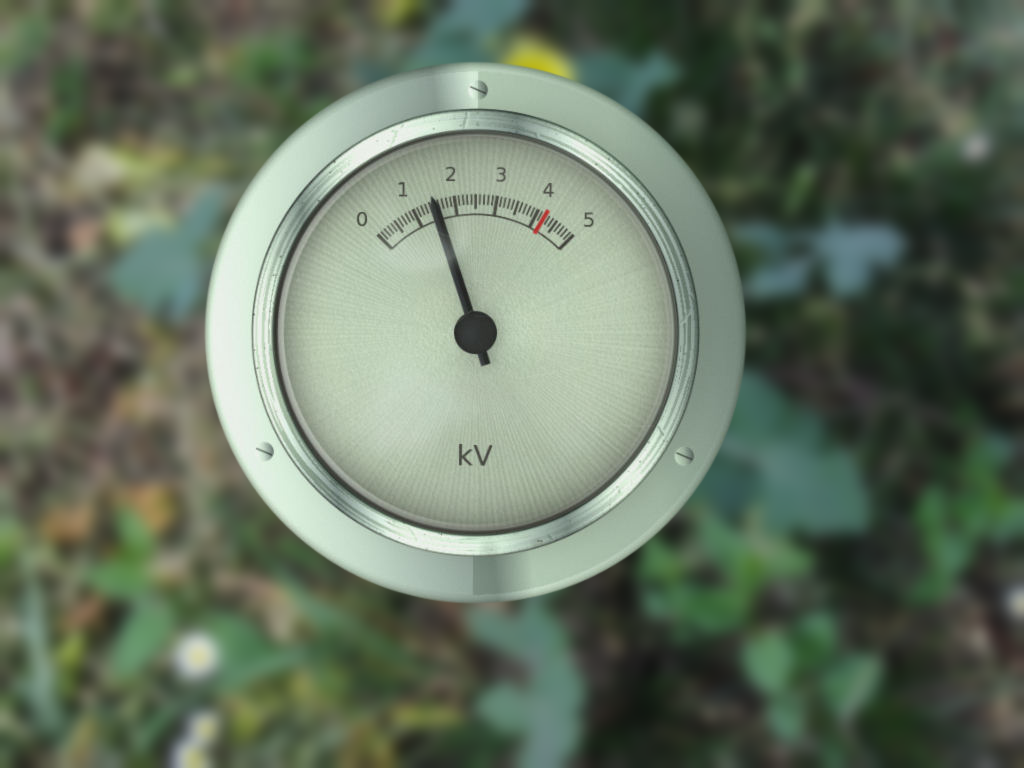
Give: 1.5 kV
